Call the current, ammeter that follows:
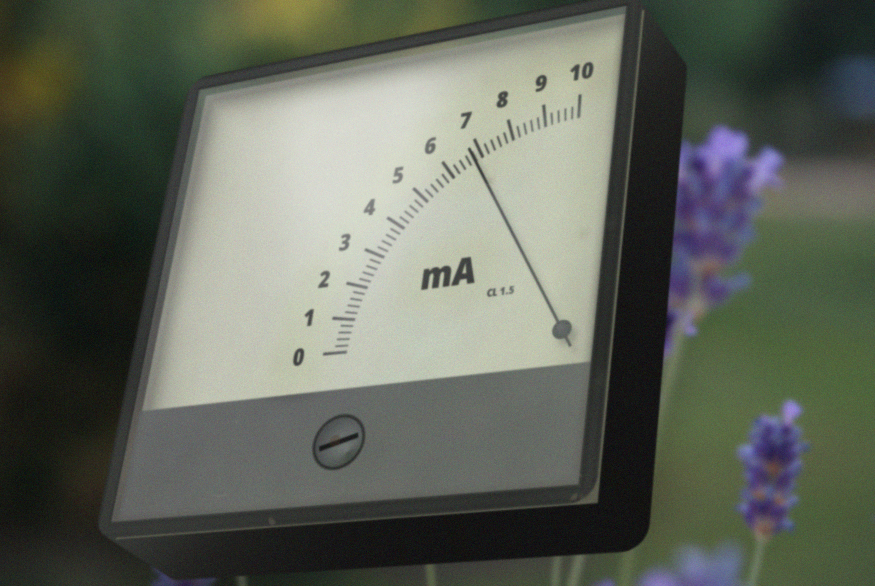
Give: 6.8 mA
